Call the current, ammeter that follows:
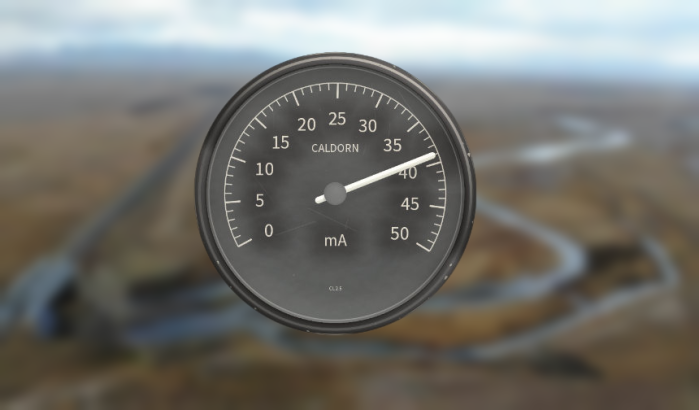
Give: 39 mA
